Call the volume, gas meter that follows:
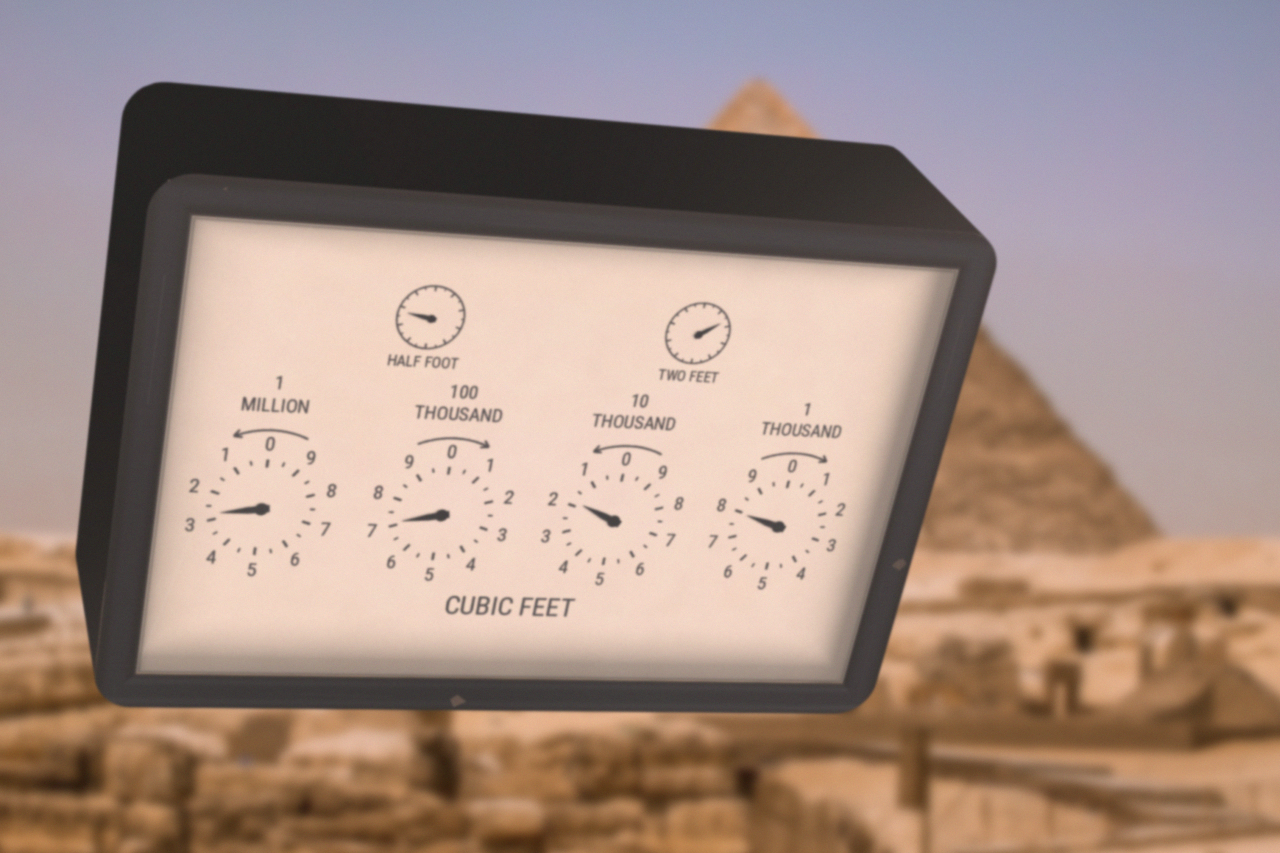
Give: 271800 ft³
